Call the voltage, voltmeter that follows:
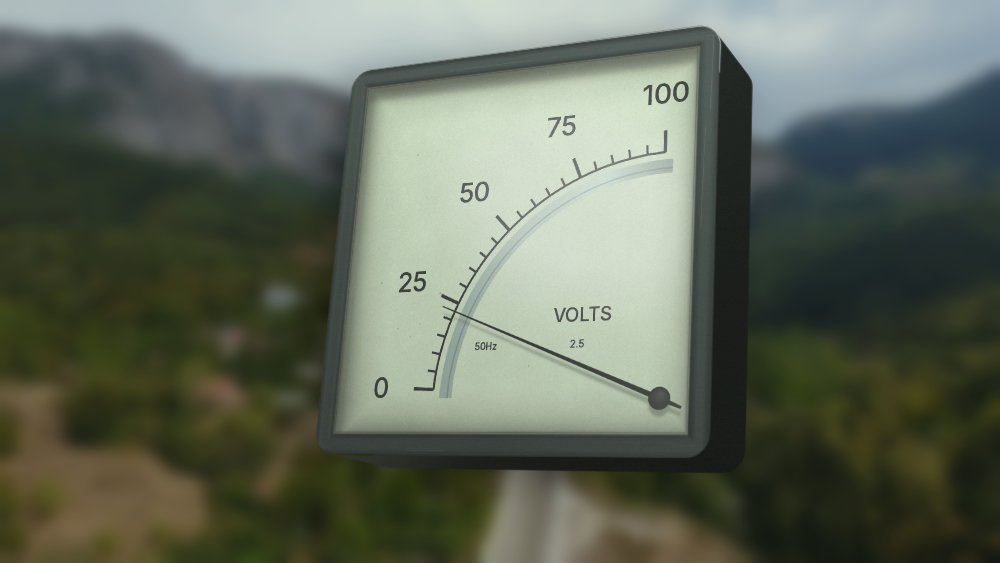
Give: 22.5 V
